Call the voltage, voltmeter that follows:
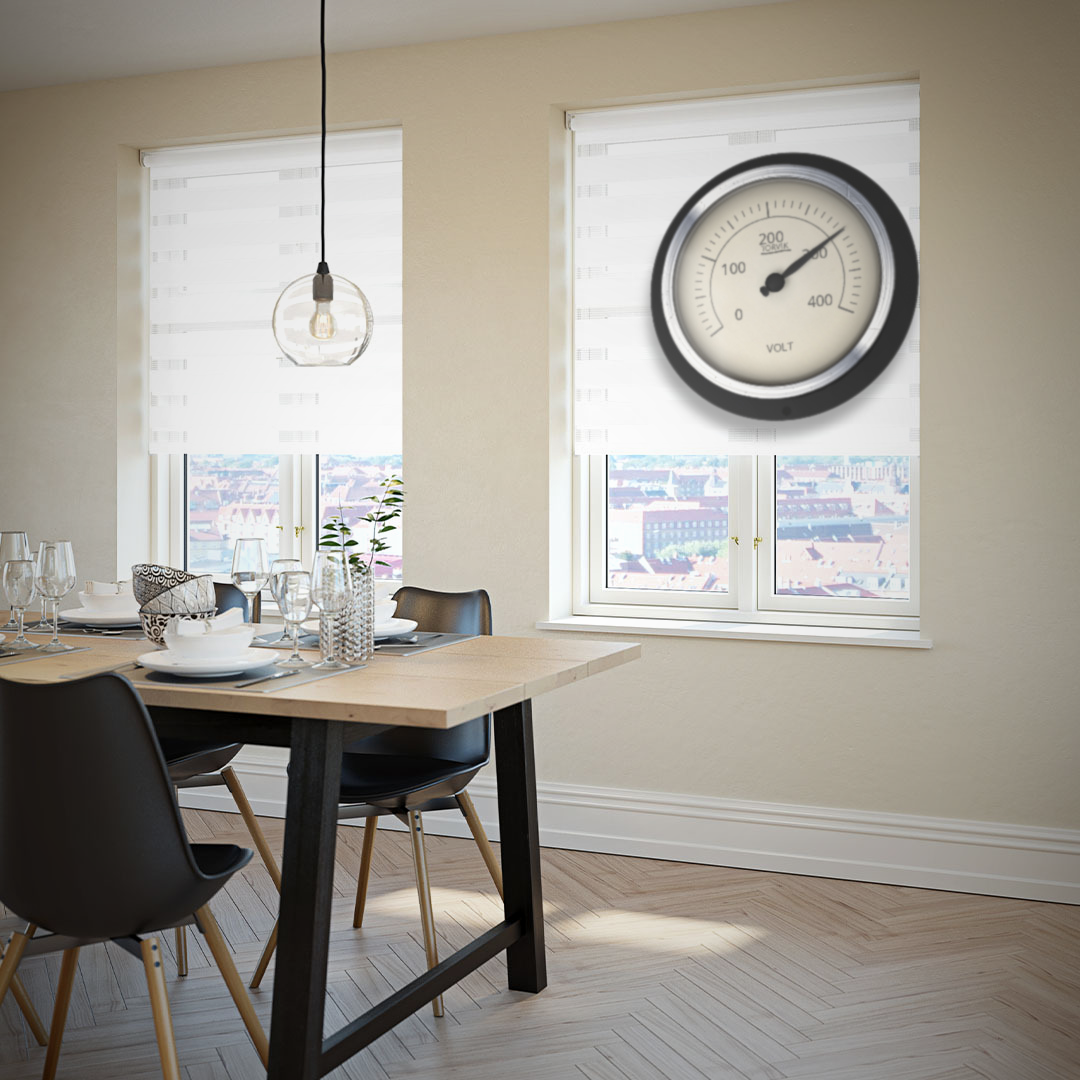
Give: 300 V
